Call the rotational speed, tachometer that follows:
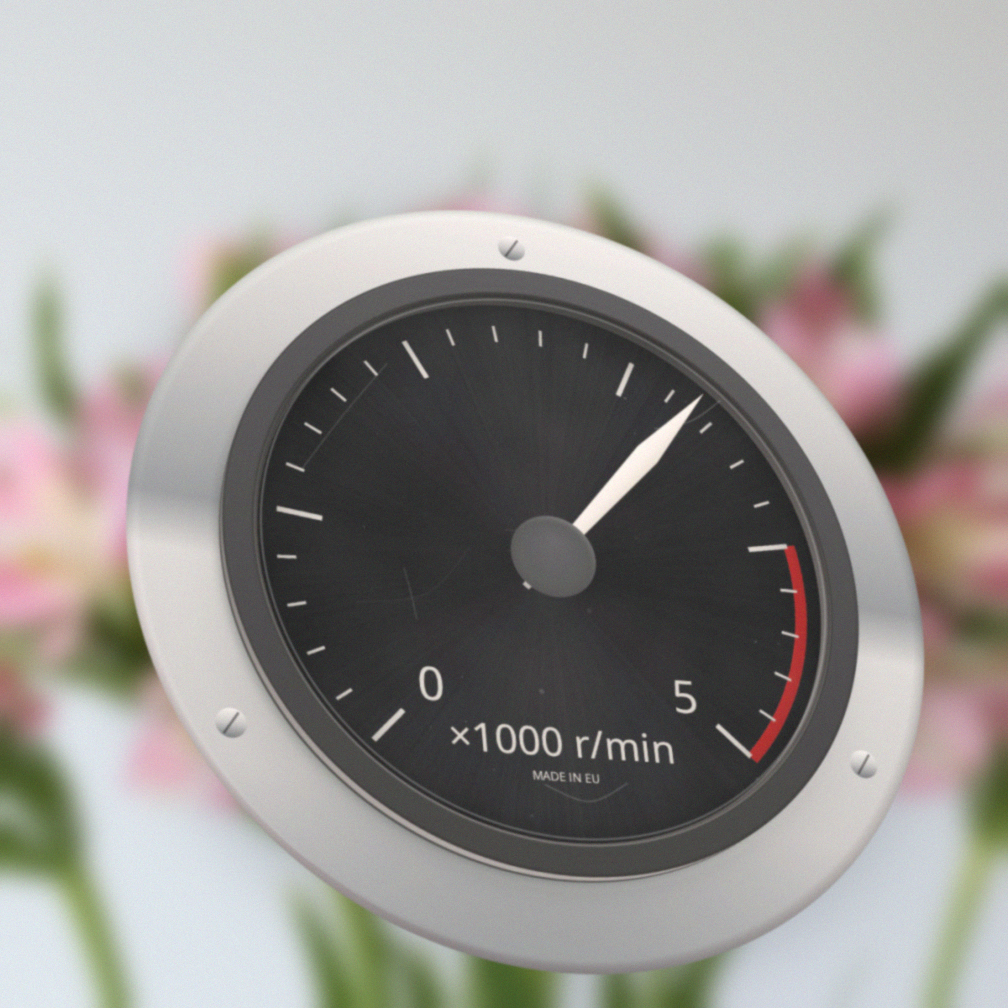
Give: 3300 rpm
